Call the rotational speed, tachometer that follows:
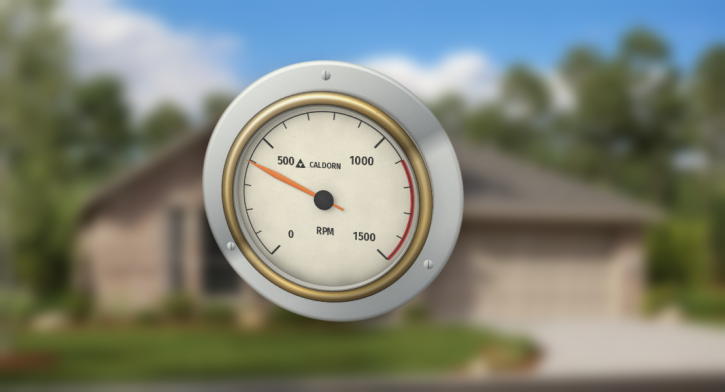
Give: 400 rpm
